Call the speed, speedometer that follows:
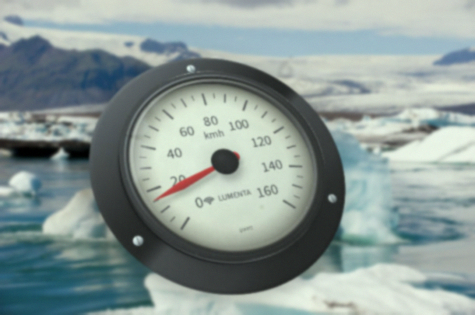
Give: 15 km/h
